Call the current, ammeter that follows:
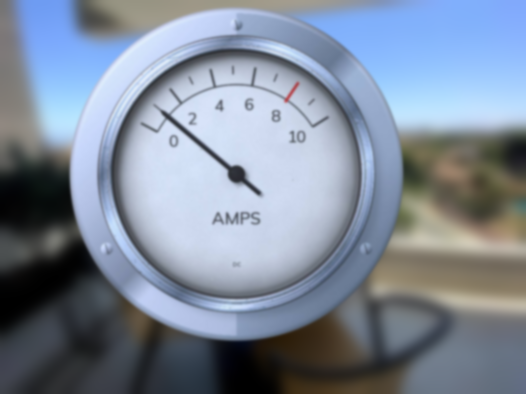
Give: 1 A
